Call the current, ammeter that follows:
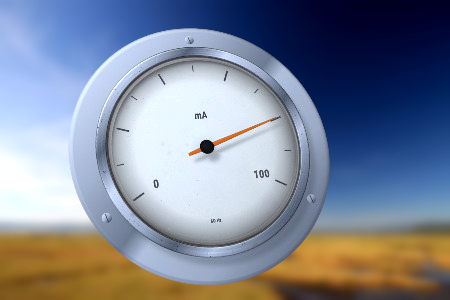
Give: 80 mA
